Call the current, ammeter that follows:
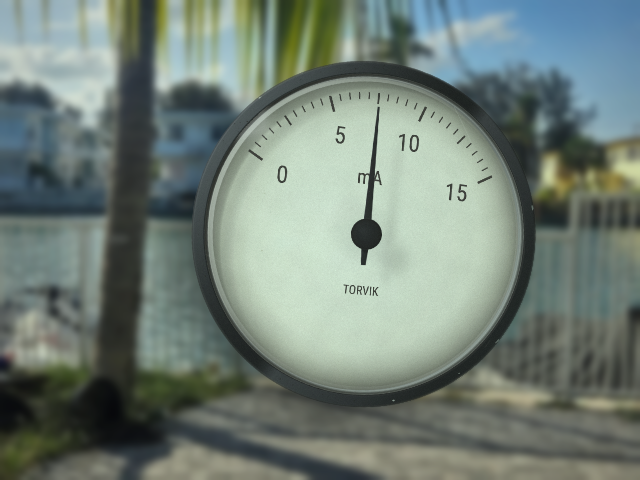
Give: 7.5 mA
